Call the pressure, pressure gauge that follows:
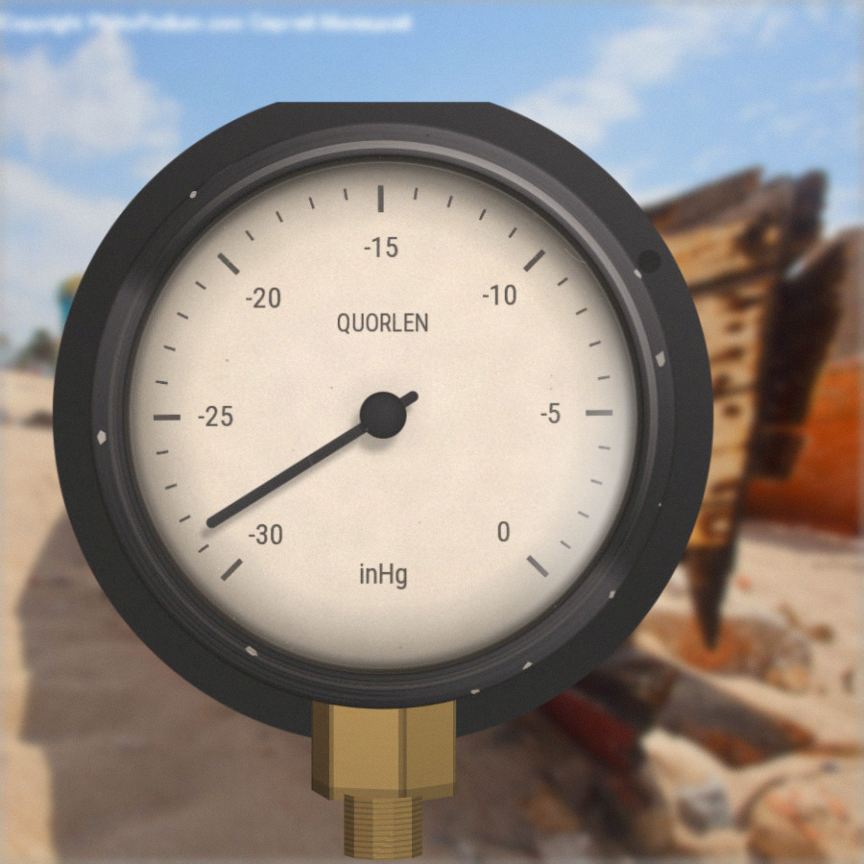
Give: -28.5 inHg
